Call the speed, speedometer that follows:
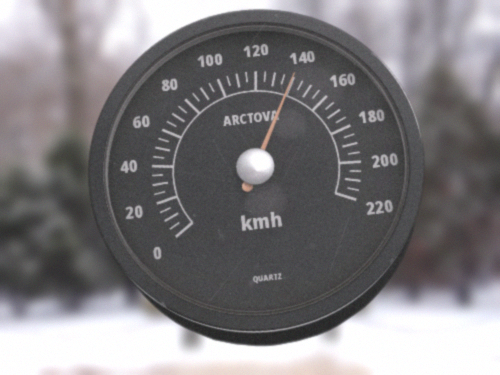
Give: 140 km/h
